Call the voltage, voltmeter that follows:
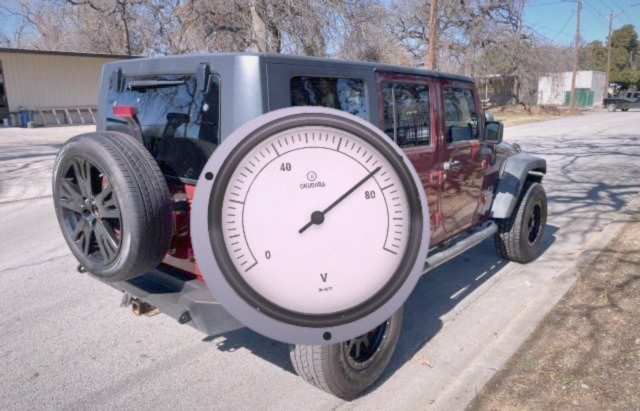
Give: 74 V
